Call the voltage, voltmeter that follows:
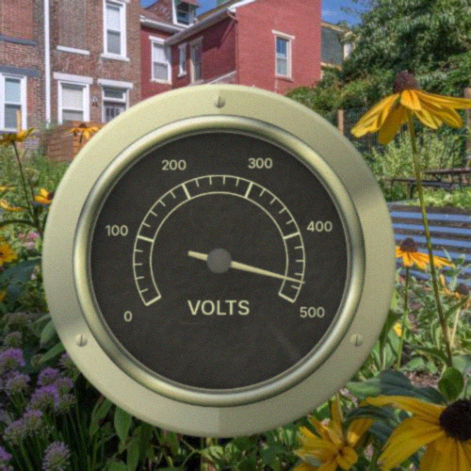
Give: 470 V
